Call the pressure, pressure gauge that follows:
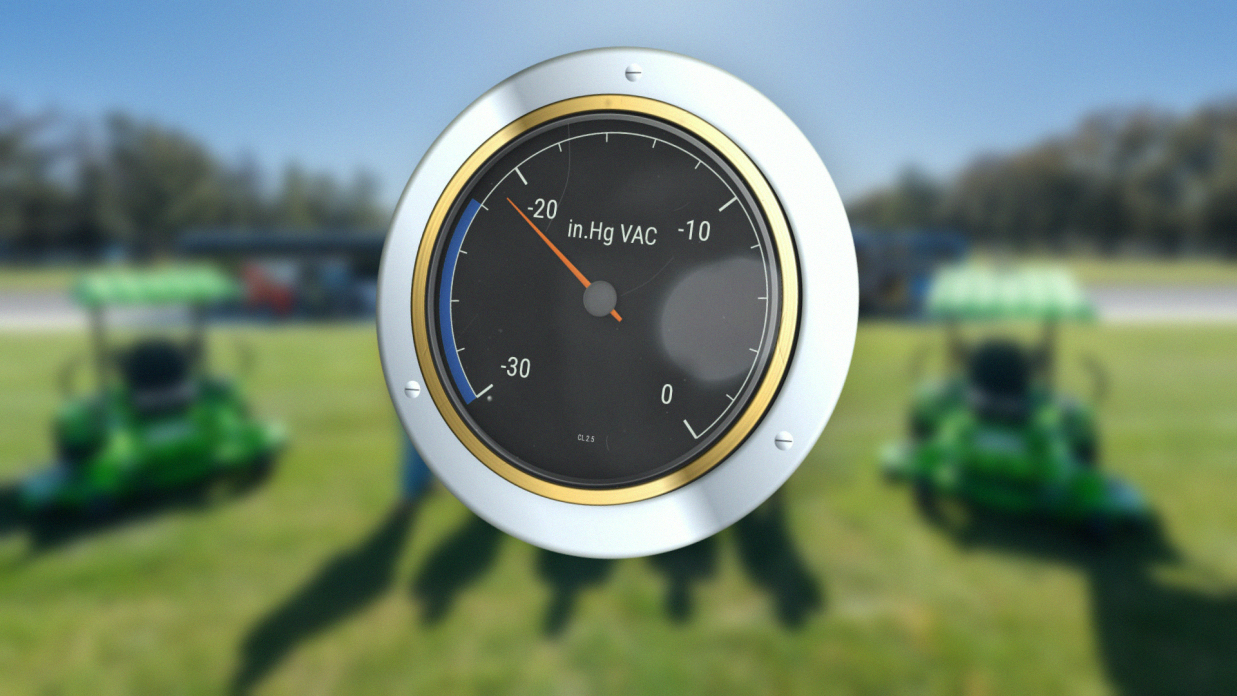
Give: -21 inHg
